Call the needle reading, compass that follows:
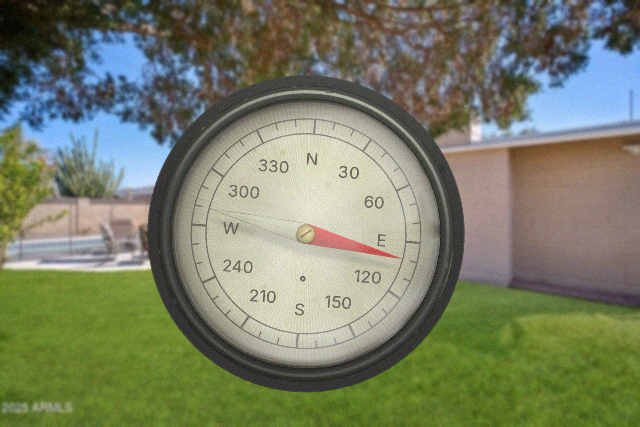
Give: 100 °
